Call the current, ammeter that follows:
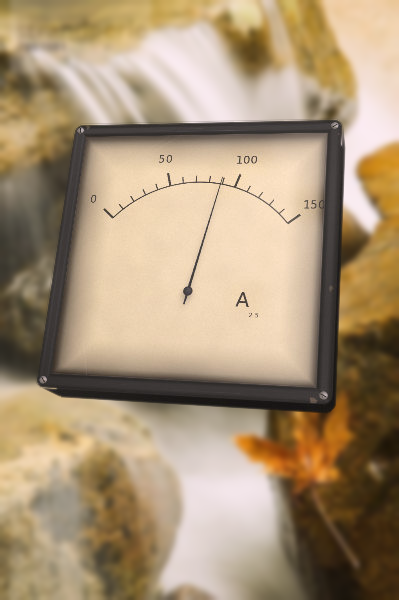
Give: 90 A
